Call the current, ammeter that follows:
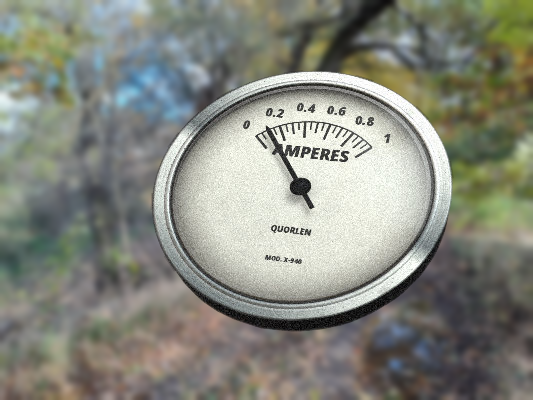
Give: 0.1 A
